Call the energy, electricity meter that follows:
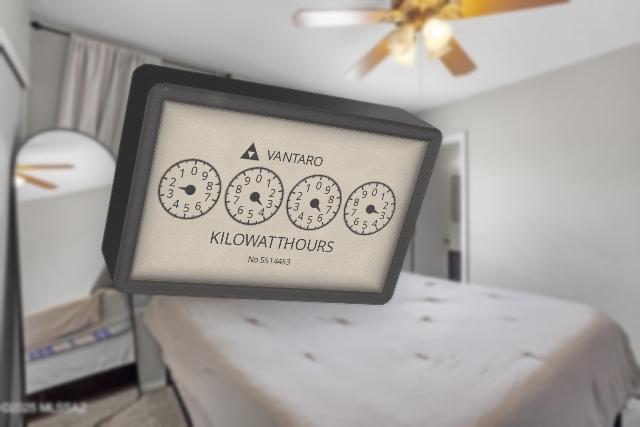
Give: 2363 kWh
